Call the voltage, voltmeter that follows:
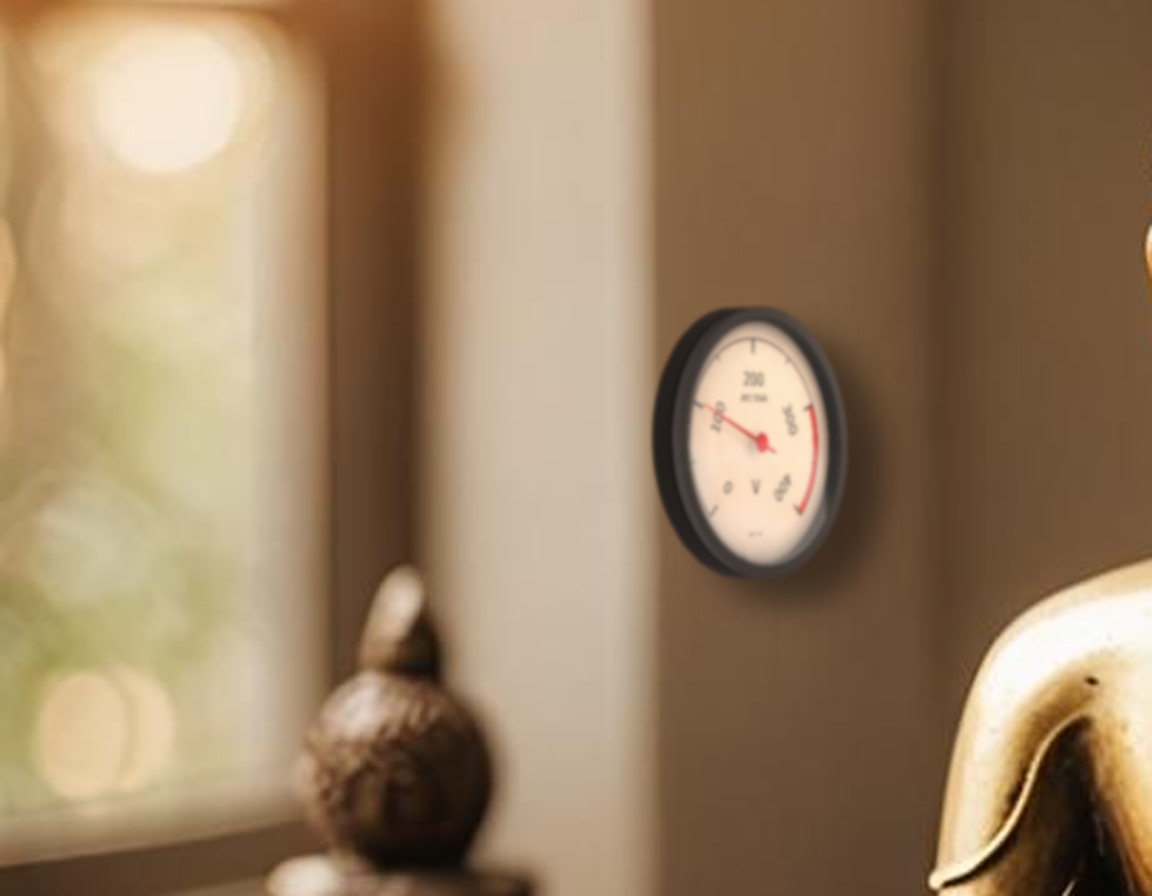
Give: 100 V
